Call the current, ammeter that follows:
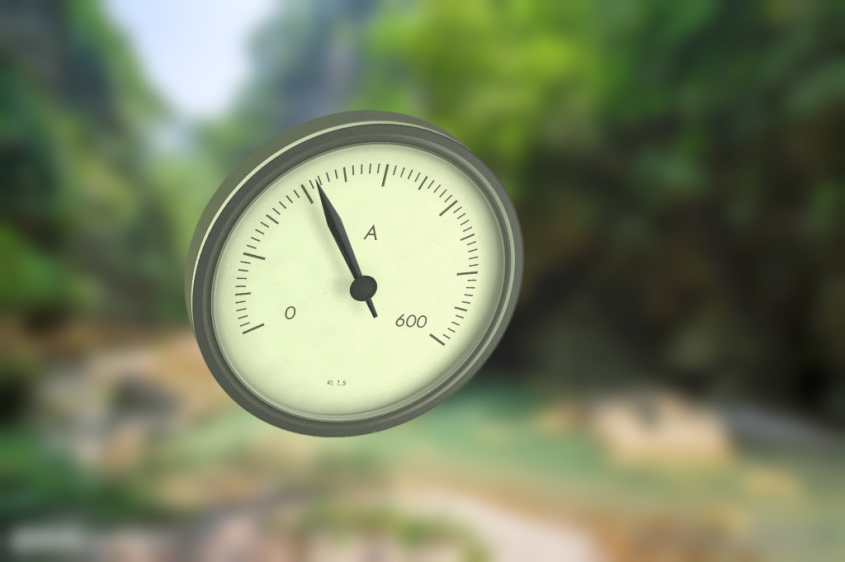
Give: 215 A
